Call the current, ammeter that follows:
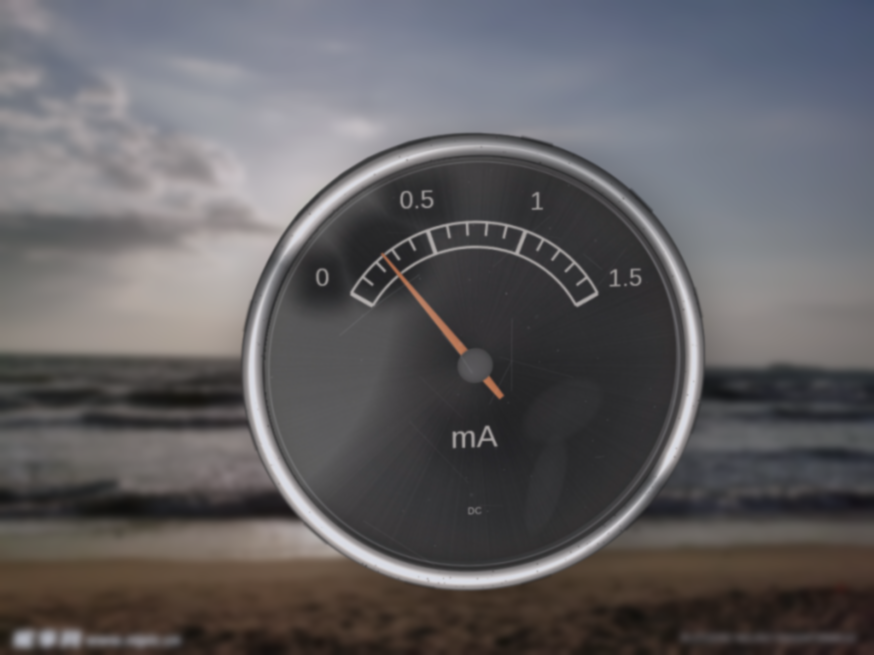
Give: 0.25 mA
